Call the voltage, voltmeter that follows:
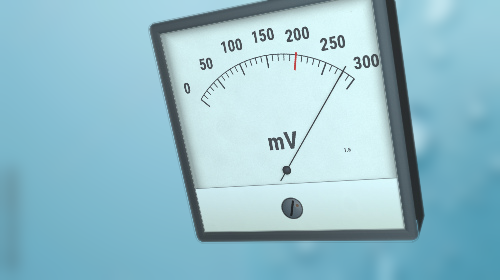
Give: 280 mV
